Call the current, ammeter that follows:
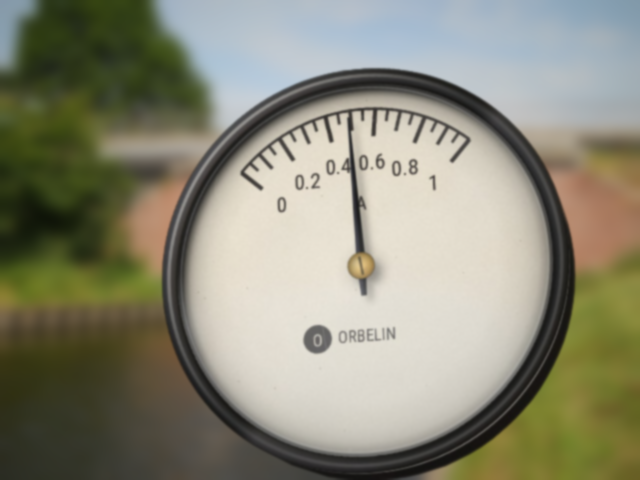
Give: 0.5 A
